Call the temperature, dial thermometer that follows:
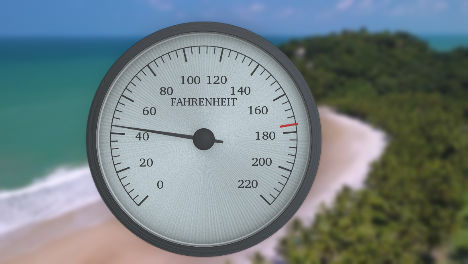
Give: 44 °F
